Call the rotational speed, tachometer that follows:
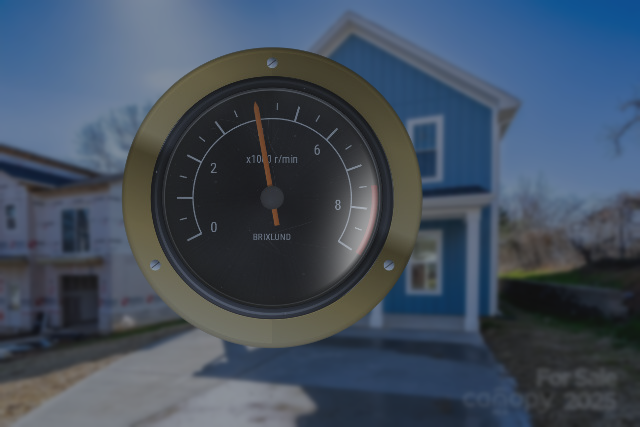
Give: 4000 rpm
